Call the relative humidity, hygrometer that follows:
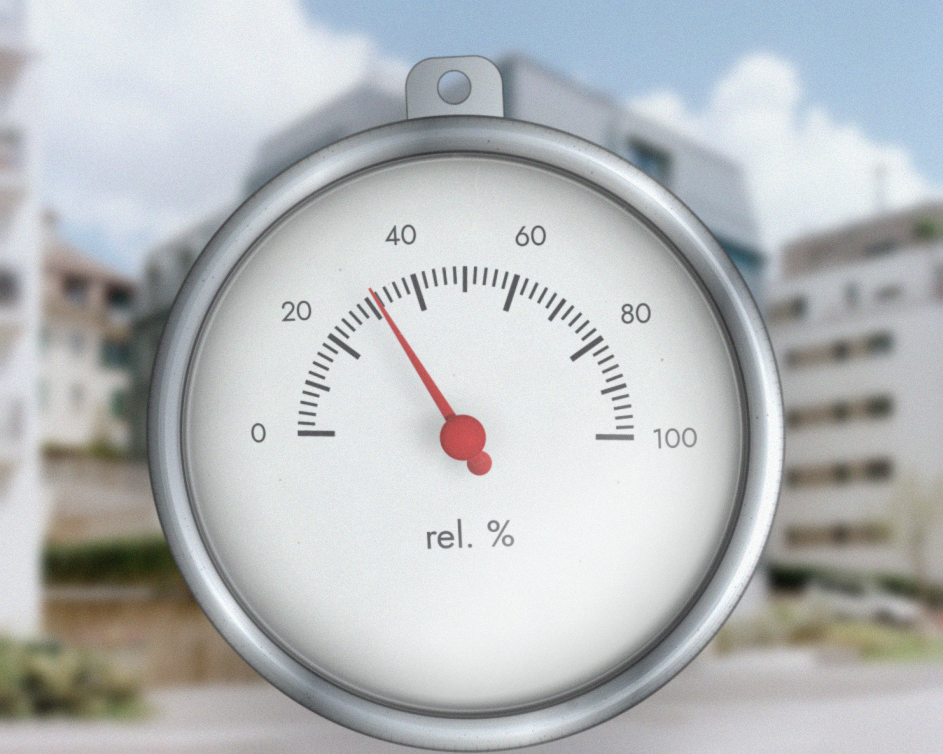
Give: 32 %
